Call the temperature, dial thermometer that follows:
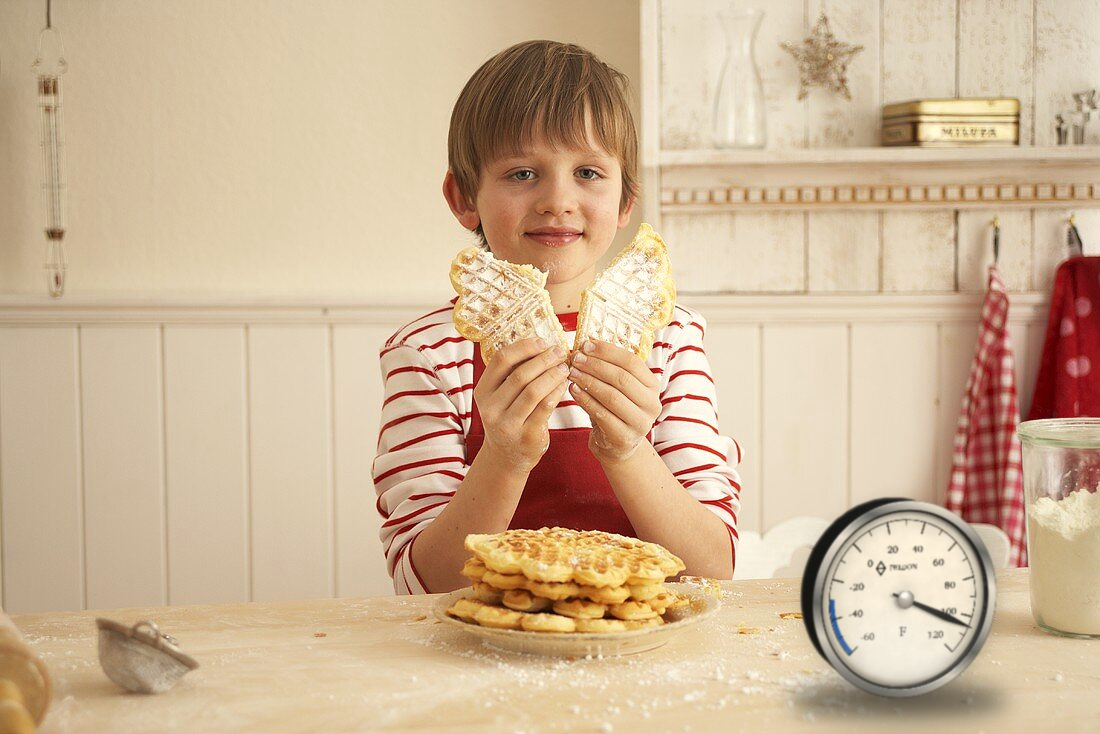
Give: 105 °F
